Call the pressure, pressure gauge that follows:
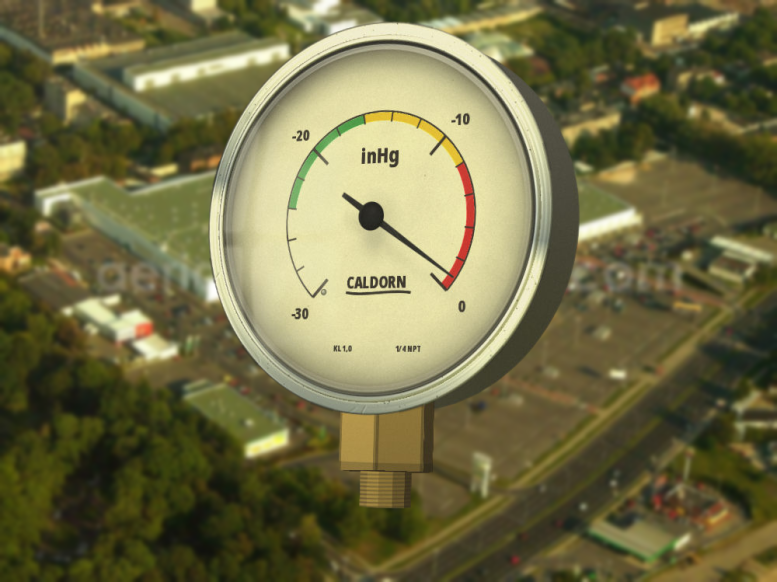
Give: -1 inHg
